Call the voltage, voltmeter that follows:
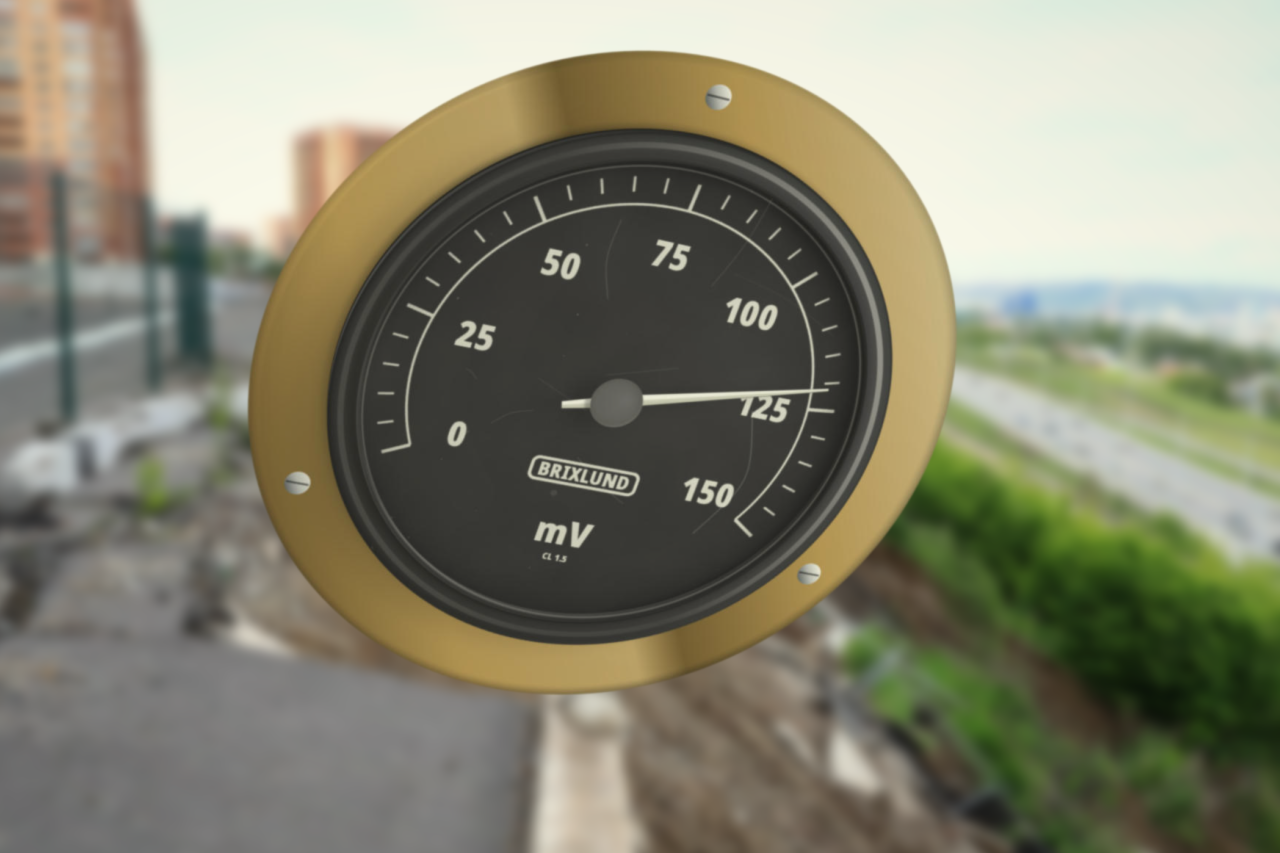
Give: 120 mV
